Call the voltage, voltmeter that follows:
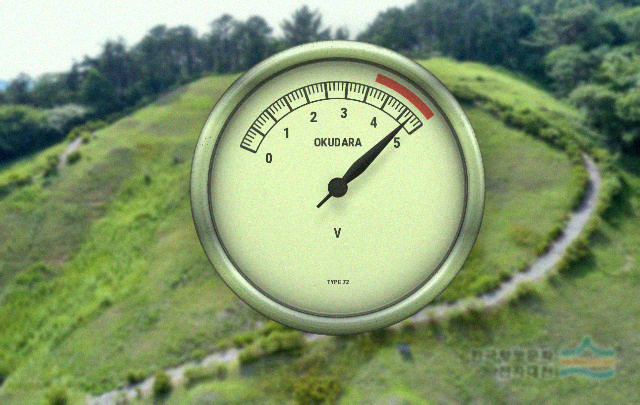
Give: 4.7 V
